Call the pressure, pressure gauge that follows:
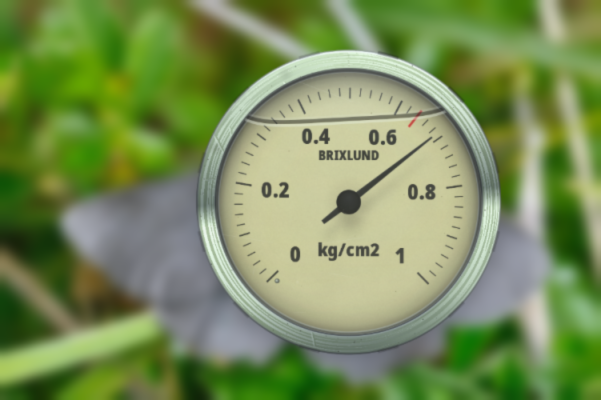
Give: 0.69 kg/cm²
